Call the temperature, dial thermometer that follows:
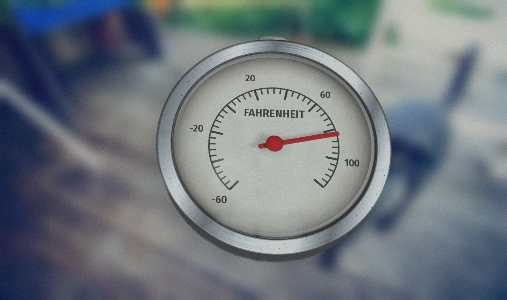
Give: 84 °F
